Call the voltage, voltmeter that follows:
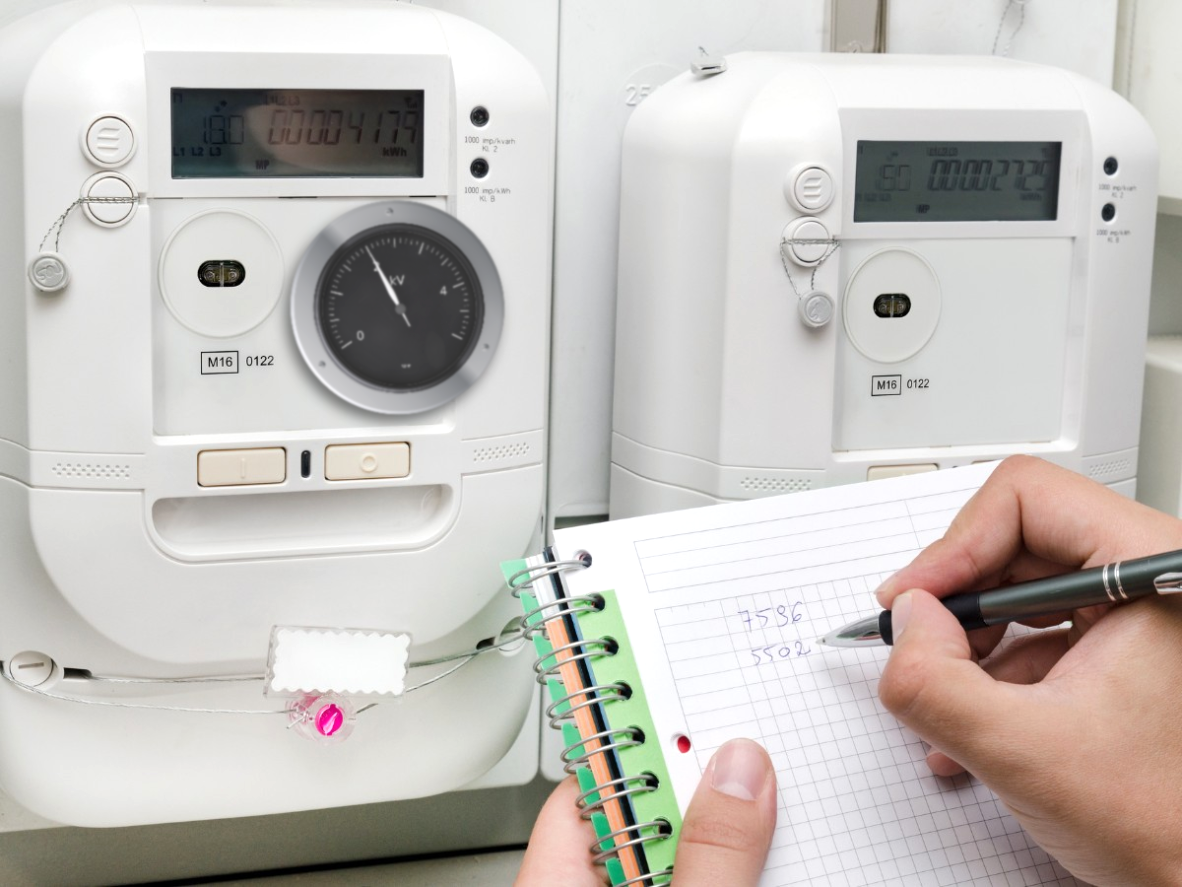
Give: 2 kV
